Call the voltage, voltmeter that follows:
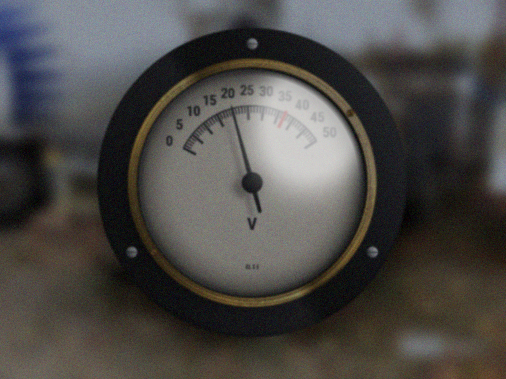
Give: 20 V
